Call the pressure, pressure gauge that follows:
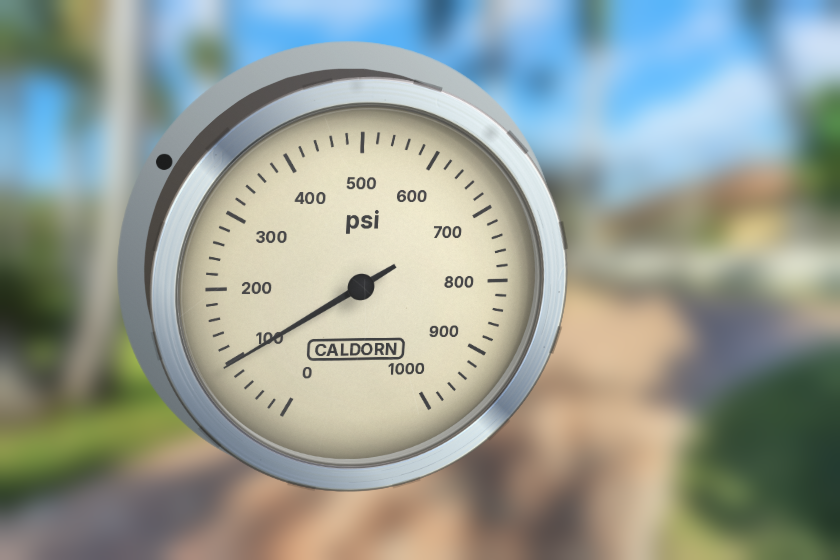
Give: 100 psi
